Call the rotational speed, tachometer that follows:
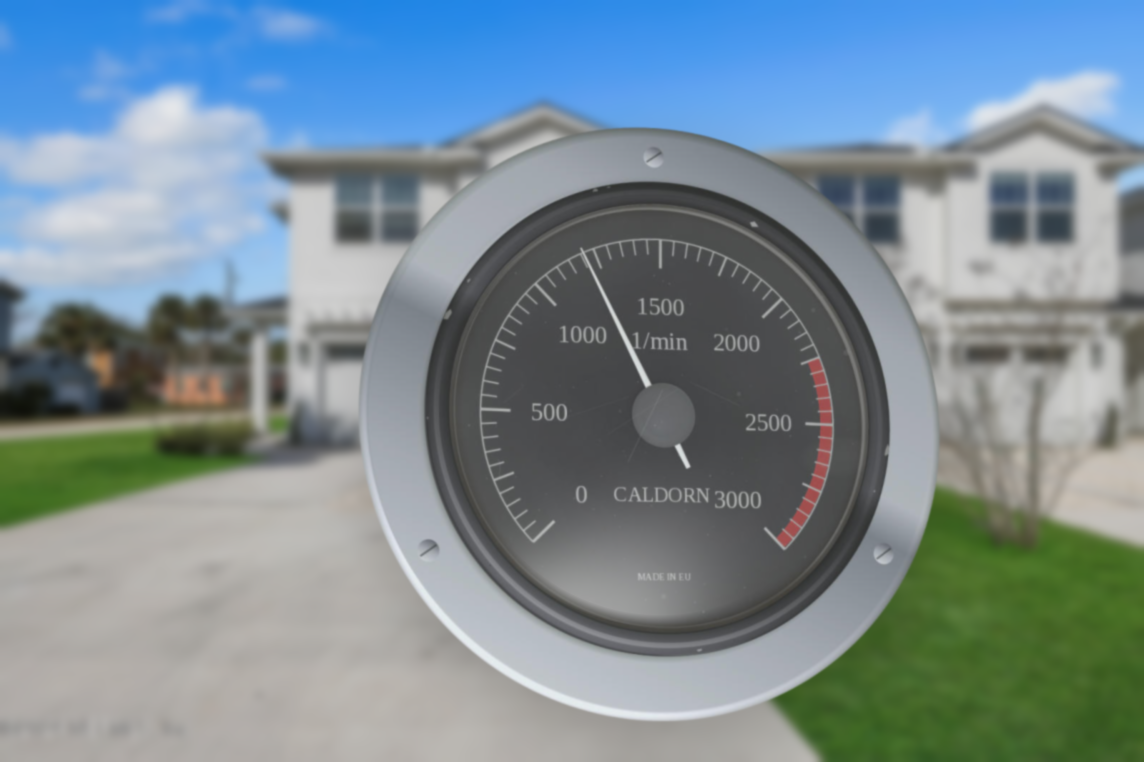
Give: 1200 rpm
